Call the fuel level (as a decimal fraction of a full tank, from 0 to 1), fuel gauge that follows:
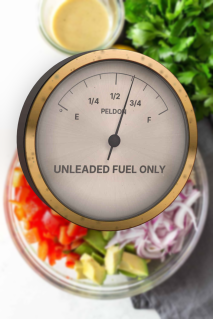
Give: 0.625
